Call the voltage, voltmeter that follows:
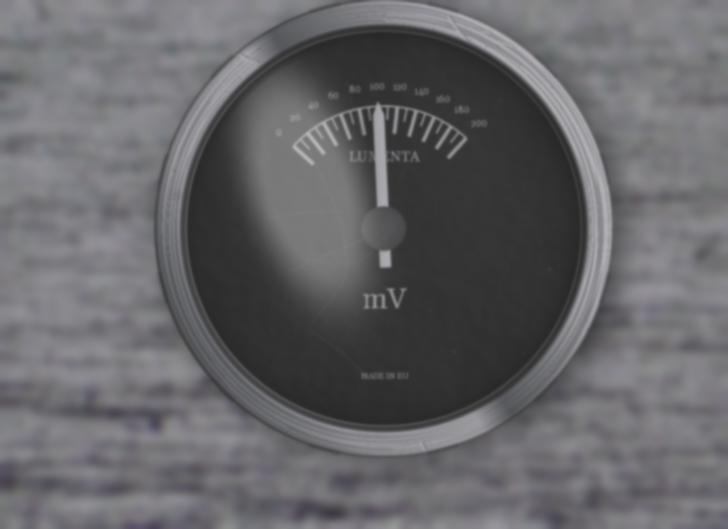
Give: 100 mV
